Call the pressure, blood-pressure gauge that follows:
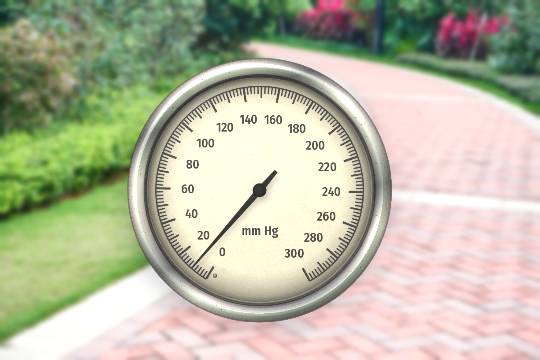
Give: 10 mmHg
